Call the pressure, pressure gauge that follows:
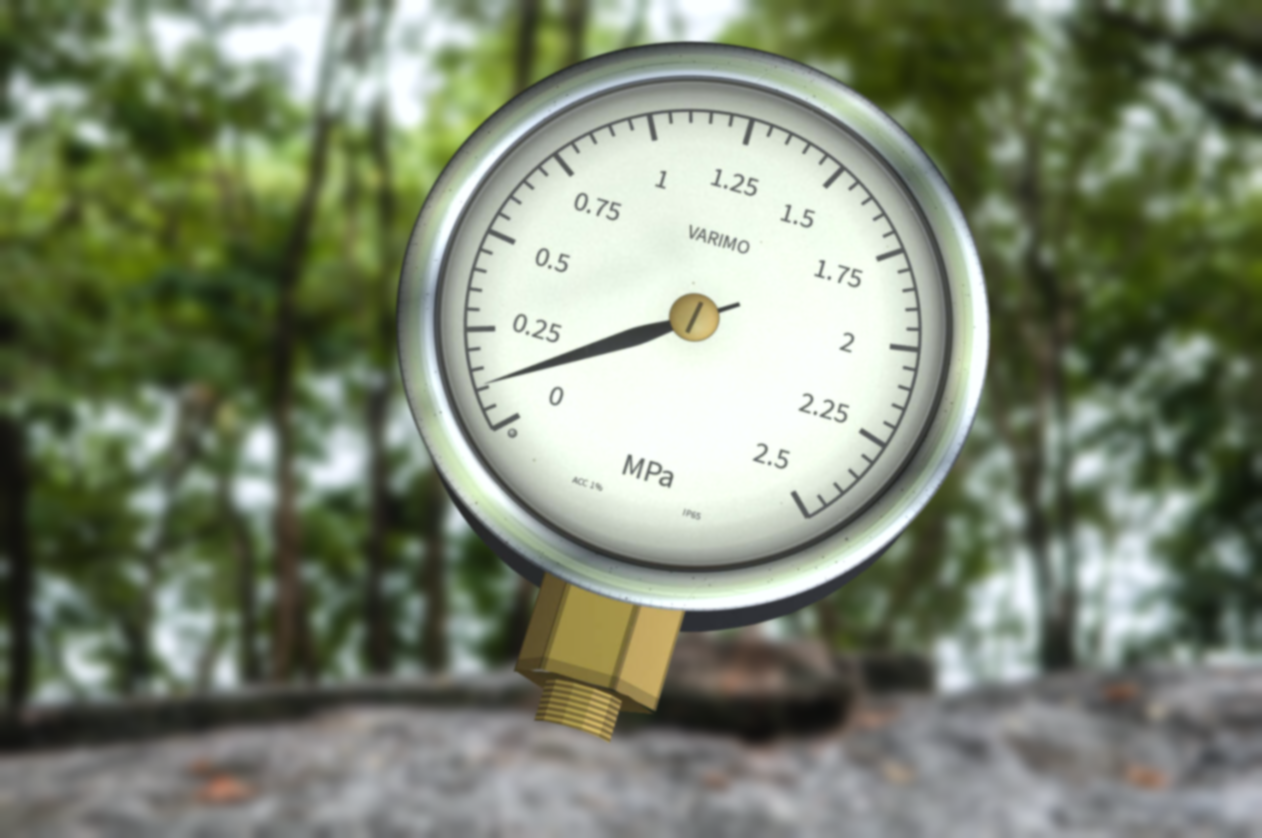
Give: 0.1 MPa
